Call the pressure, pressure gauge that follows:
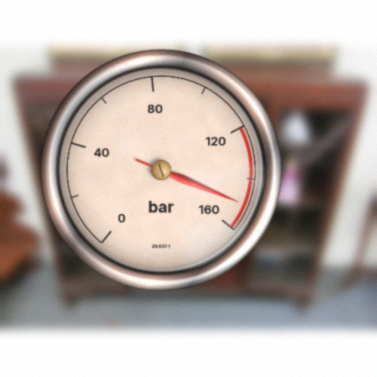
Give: 150 bar
